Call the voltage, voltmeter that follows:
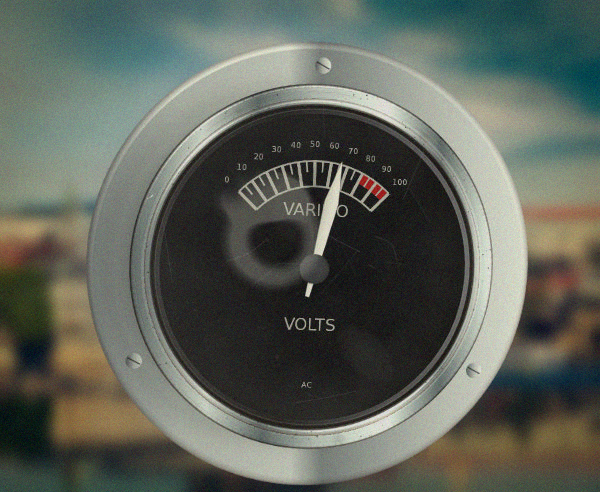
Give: 65 V
